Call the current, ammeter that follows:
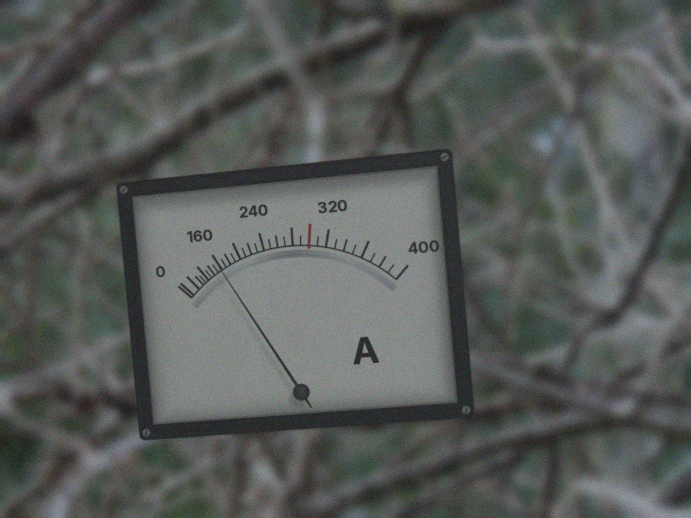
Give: 160 A
